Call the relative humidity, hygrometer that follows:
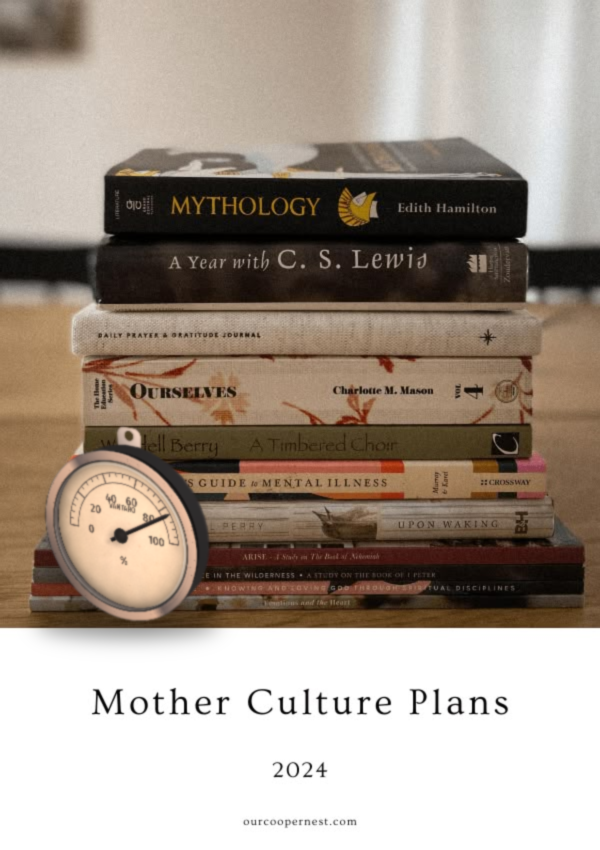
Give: 84 %
